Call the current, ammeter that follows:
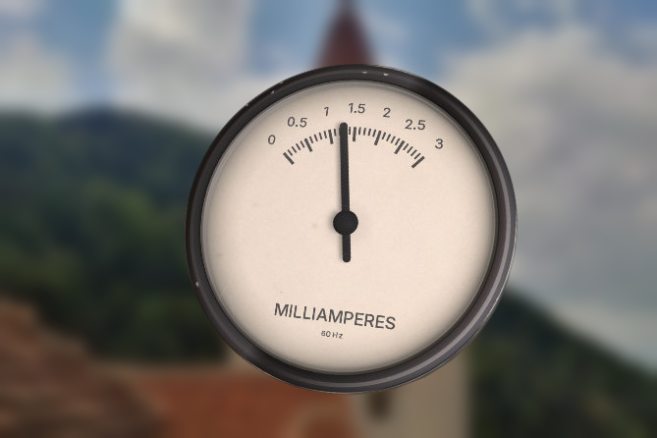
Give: 1.3 mA
